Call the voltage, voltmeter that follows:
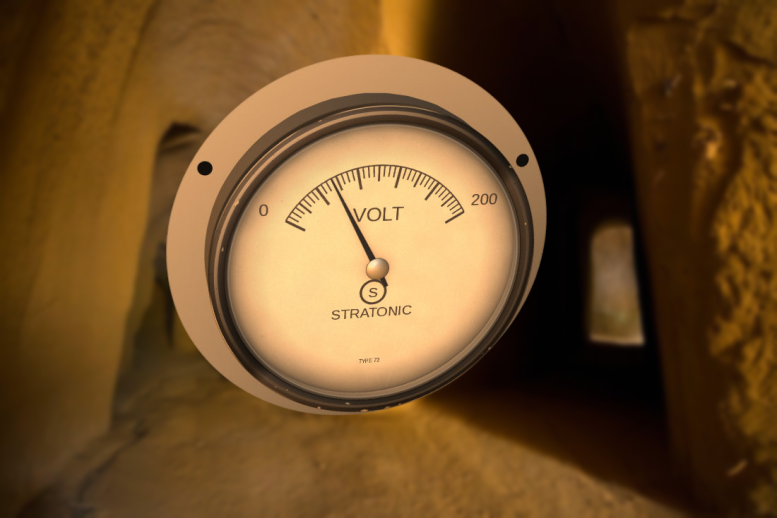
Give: 55 V
